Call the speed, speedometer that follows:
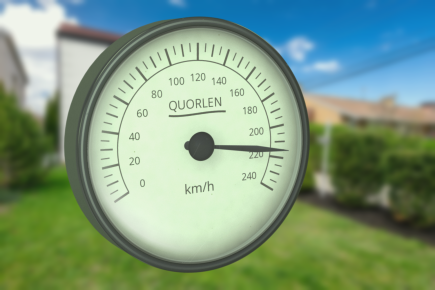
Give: 215 km/h
